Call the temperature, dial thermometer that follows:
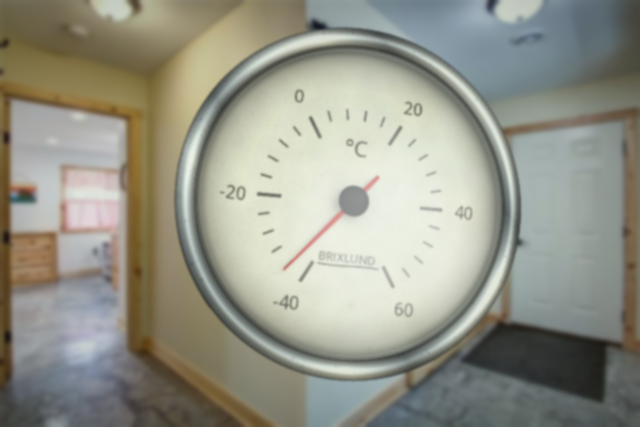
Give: -36 °C
